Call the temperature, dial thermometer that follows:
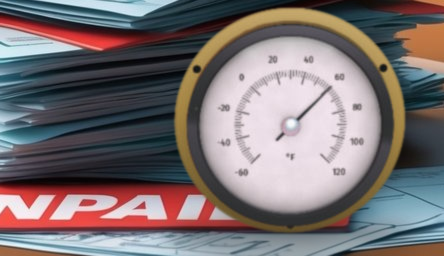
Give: 60 °F
